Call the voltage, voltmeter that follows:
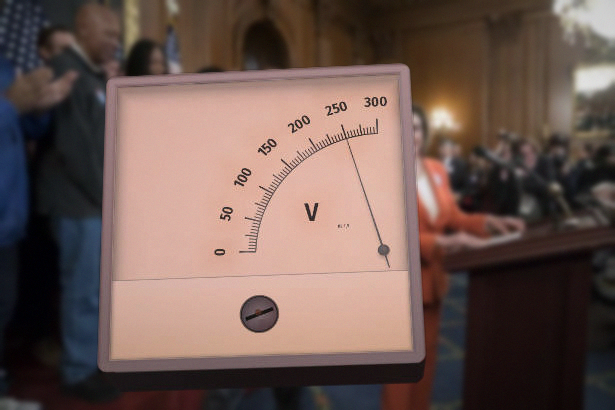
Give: 250 V
